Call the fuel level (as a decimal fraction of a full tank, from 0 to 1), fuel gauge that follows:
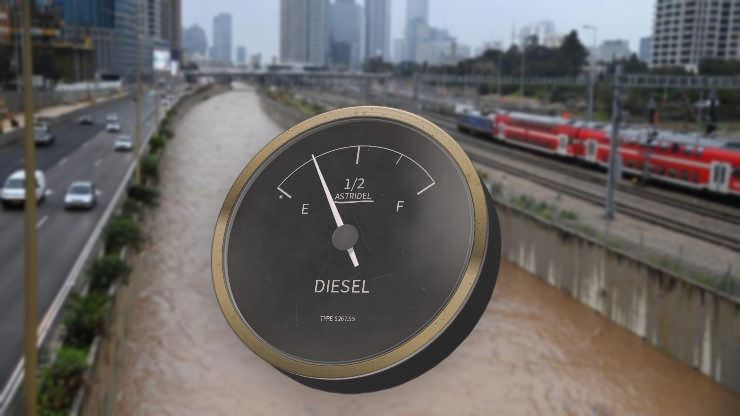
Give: 0.25
